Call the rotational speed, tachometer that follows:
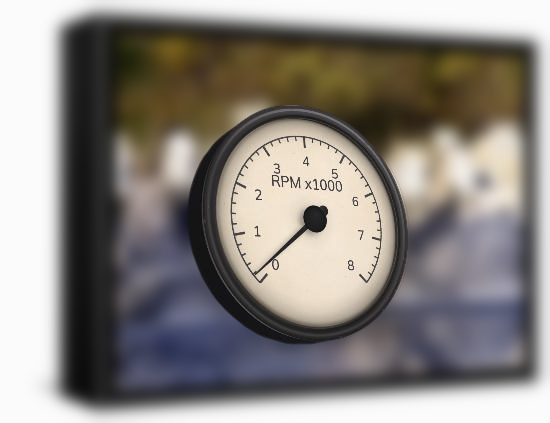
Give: 200 rpm
